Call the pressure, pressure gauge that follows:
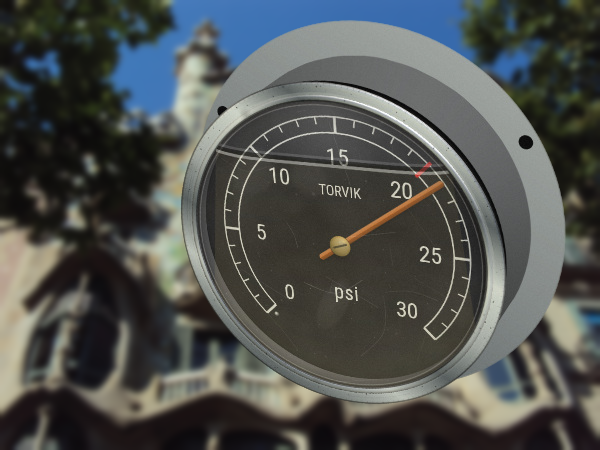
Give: 21 psi
